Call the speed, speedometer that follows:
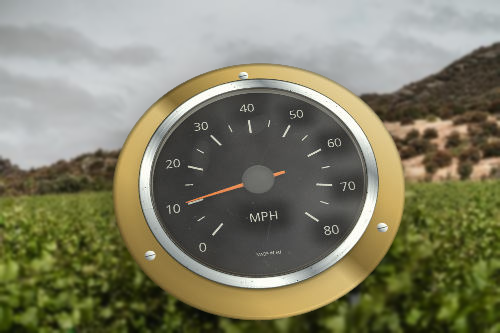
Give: 10 mph
